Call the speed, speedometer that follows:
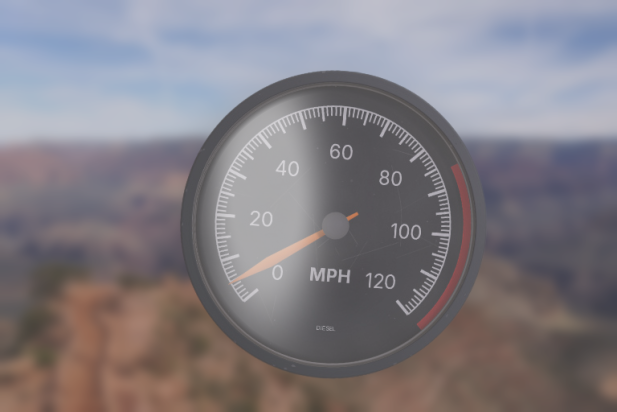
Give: 5 mph
